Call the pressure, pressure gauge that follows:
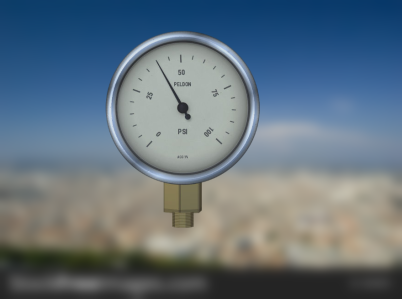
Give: 40 psi
